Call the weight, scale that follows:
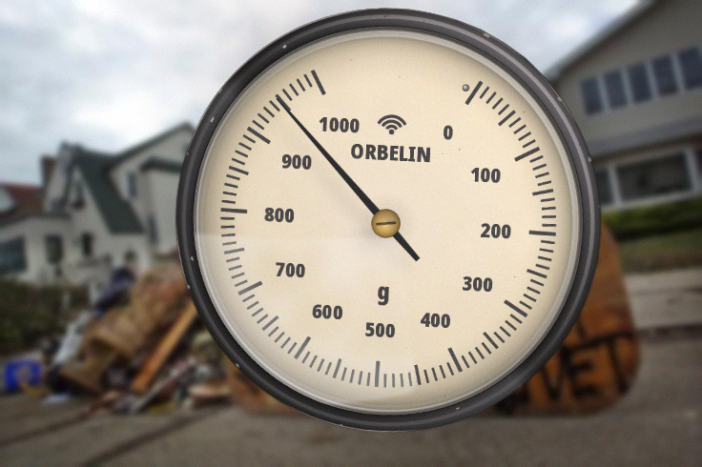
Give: 950 g
